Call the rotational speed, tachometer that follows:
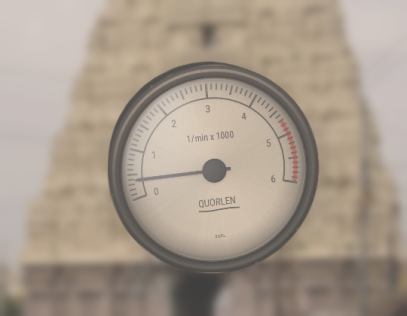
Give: 400 rpm
